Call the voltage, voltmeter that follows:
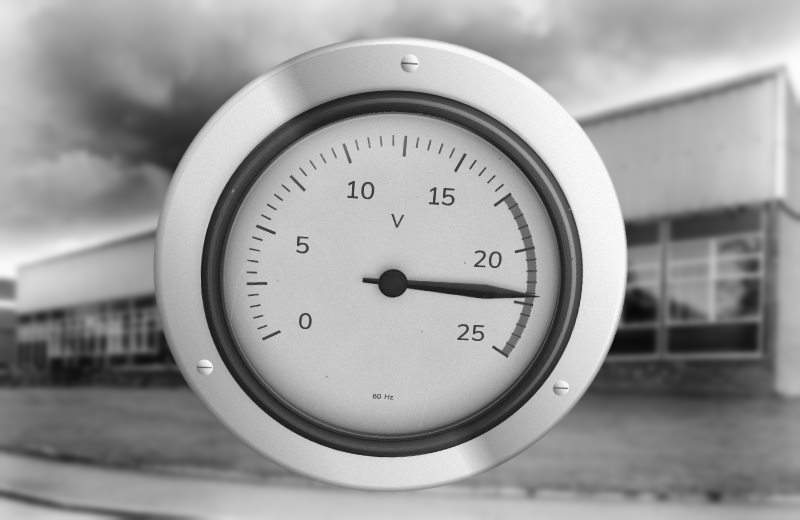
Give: 22 V
